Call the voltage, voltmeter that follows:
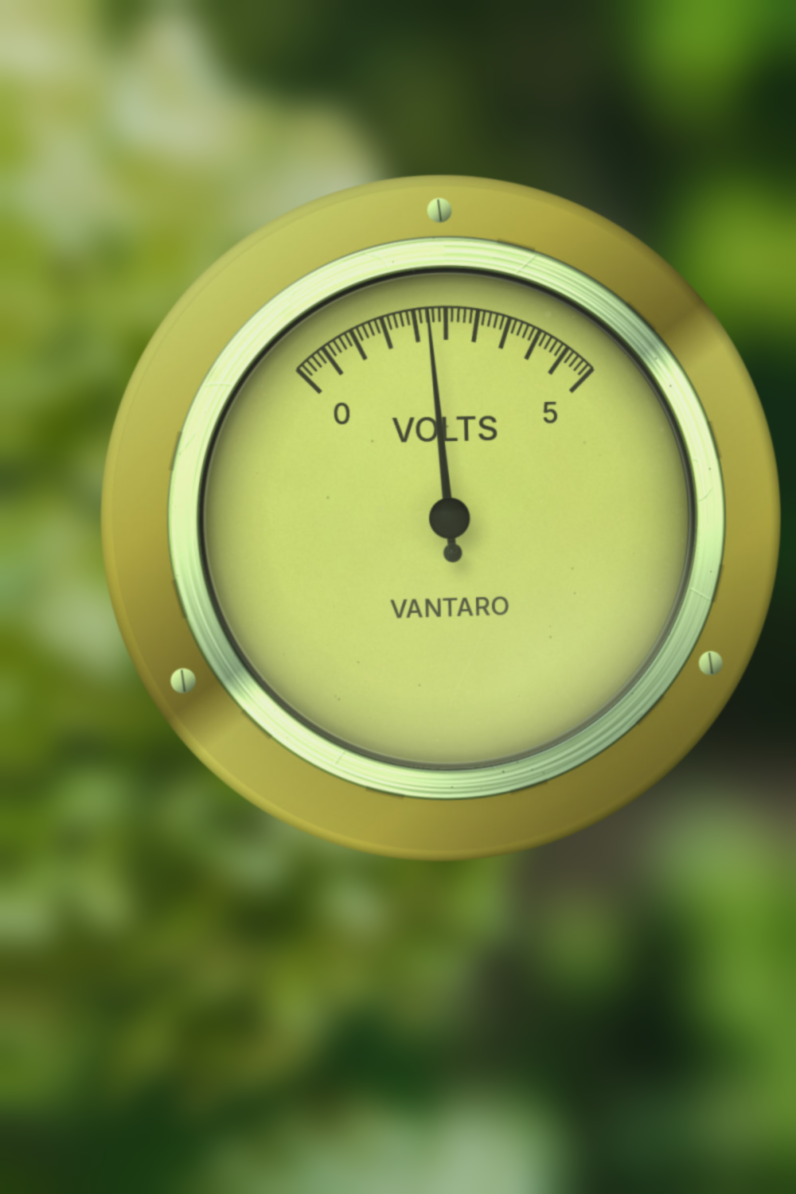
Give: 2.2 V
